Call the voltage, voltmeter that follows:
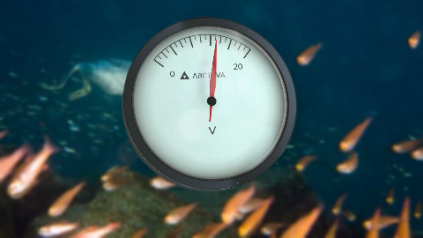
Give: 13 V
